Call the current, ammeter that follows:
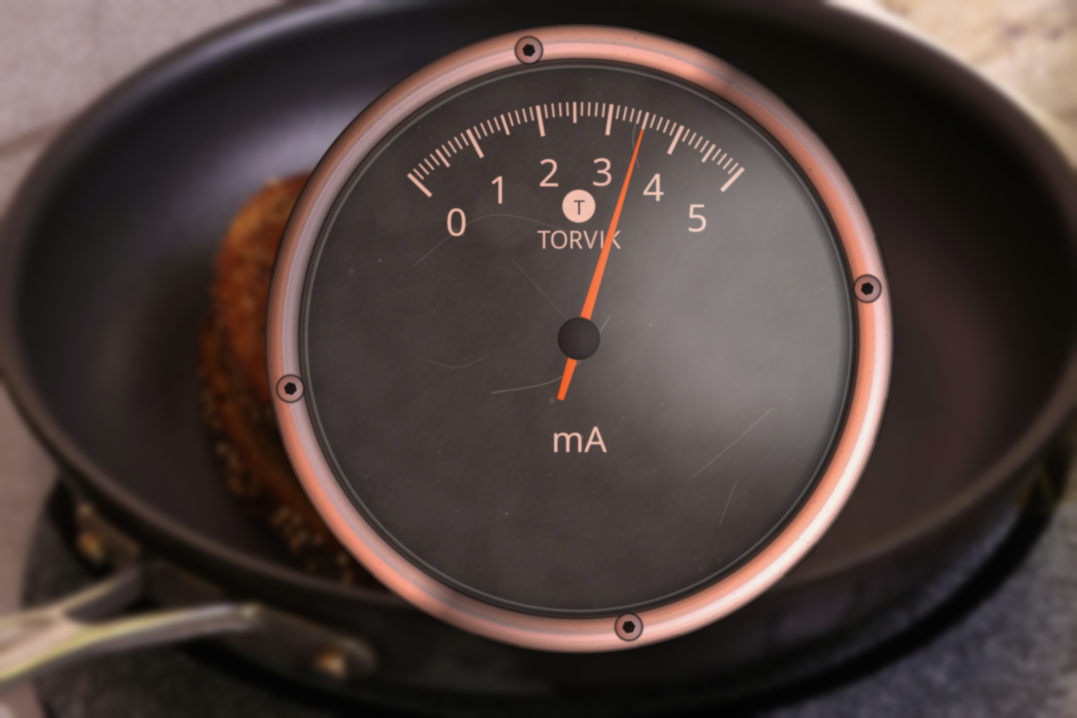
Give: 3.5 mA
